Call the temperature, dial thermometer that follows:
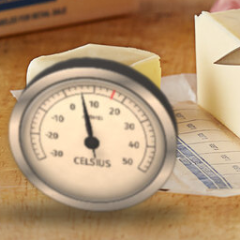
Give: 6 °C
